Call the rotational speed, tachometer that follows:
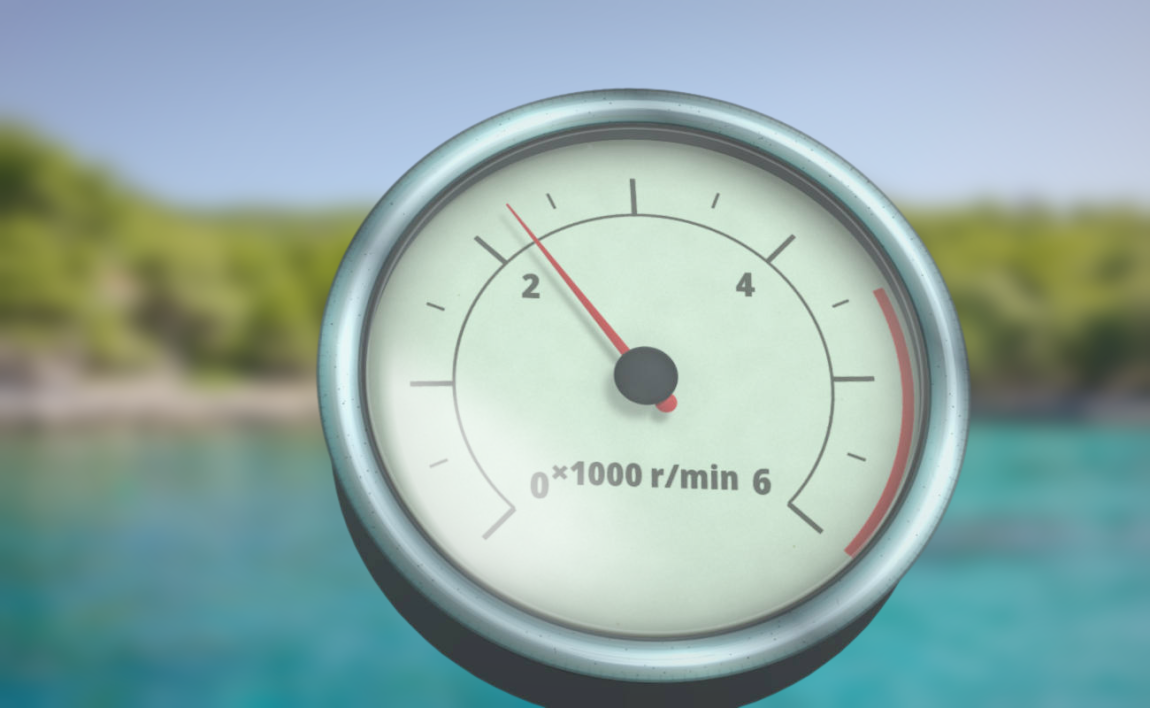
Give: 2250 rpm
